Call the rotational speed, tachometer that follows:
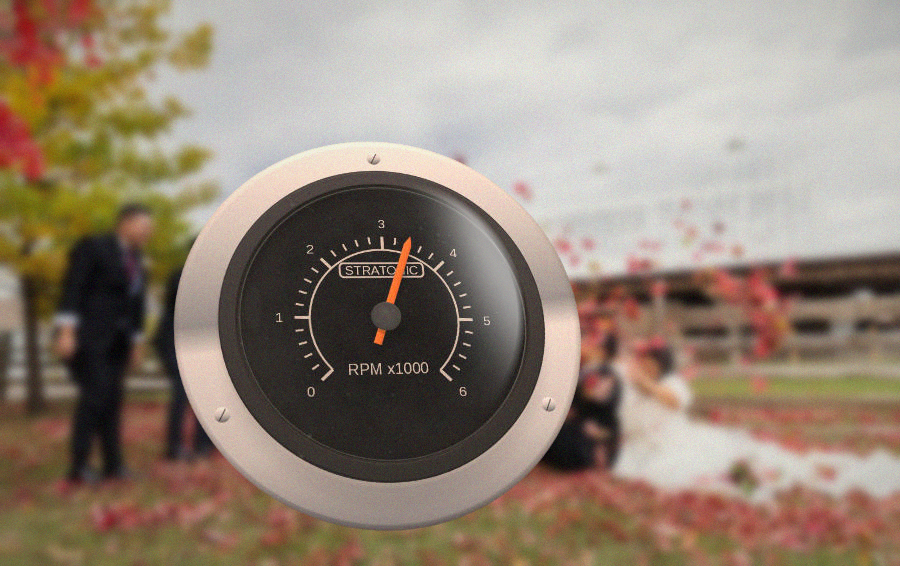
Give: 3400 rpm
